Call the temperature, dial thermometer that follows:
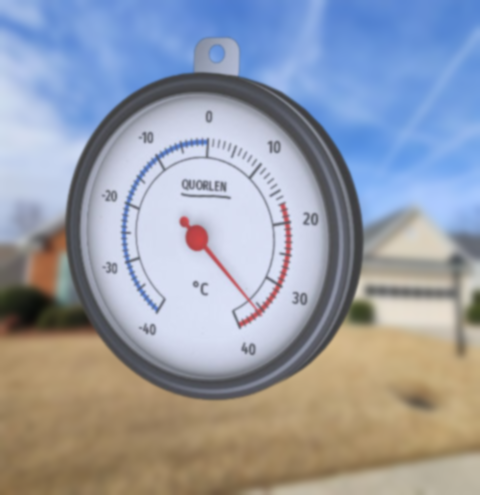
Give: 35 °C
